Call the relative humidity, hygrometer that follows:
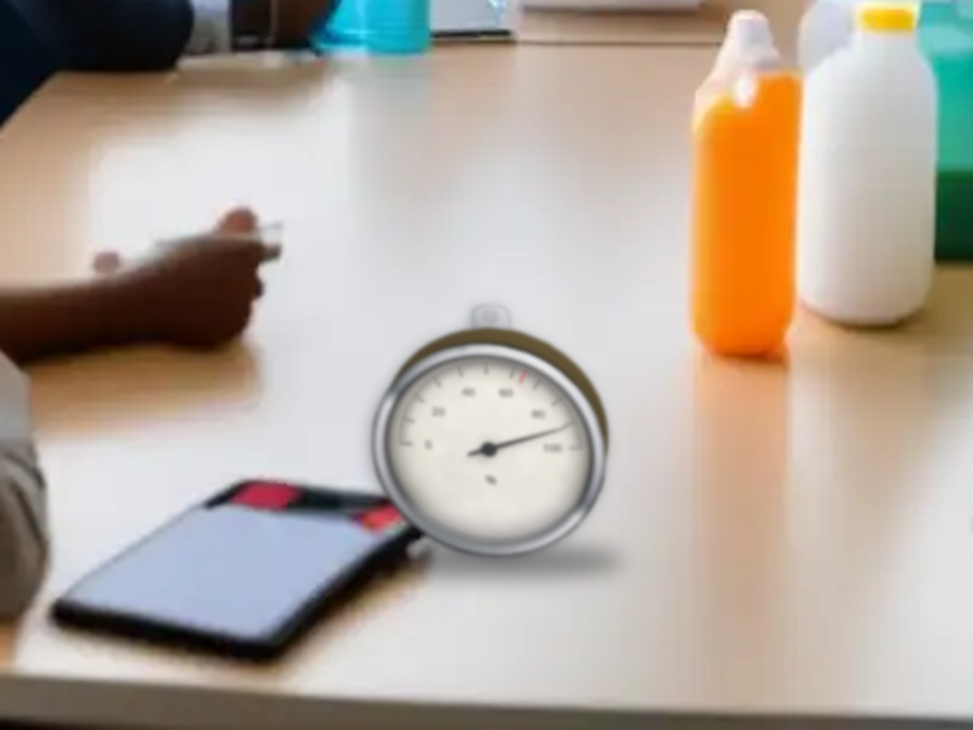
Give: 90 %
